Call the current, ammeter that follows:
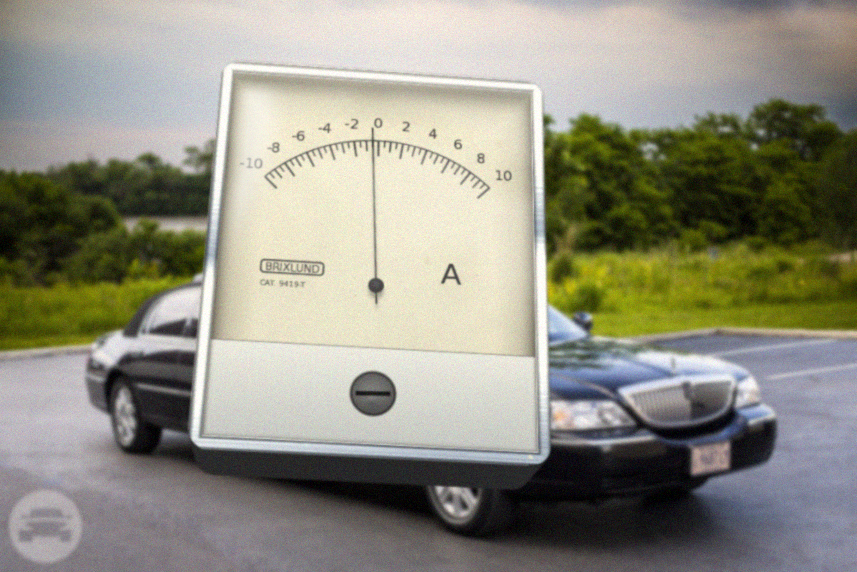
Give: -0.5 A
